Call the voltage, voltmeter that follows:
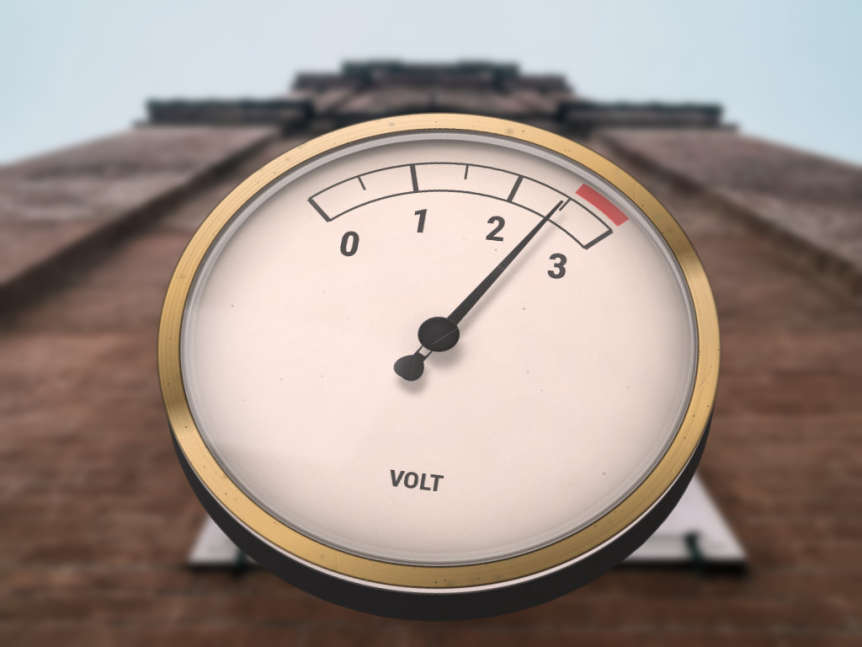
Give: 2.5 V
